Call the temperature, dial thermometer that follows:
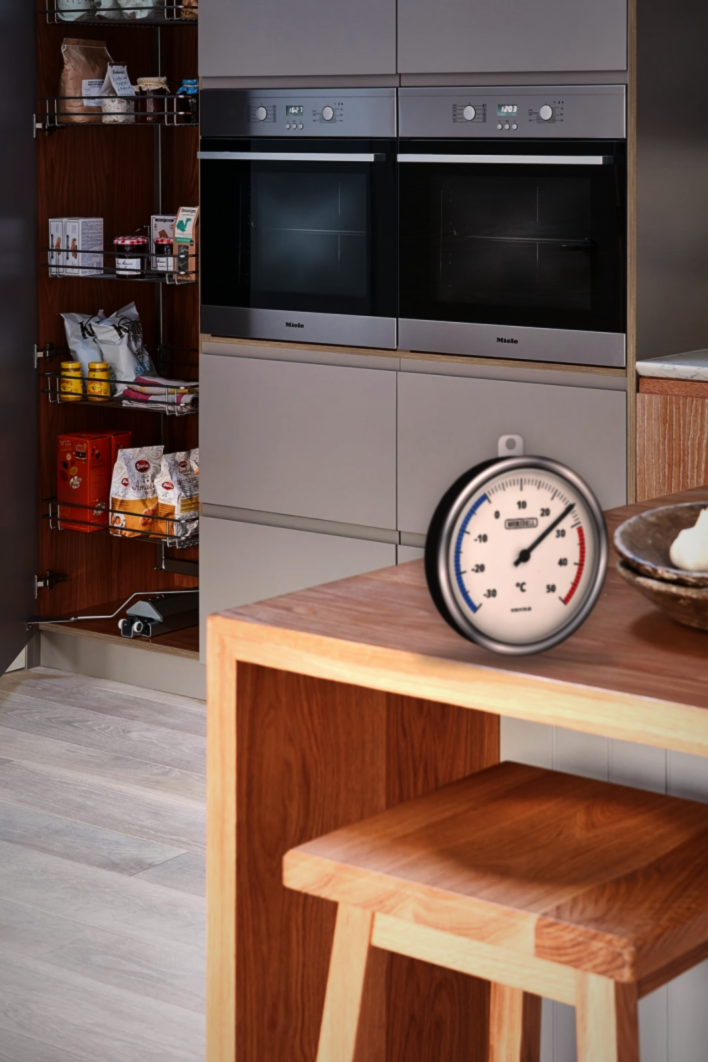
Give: 25 °C
